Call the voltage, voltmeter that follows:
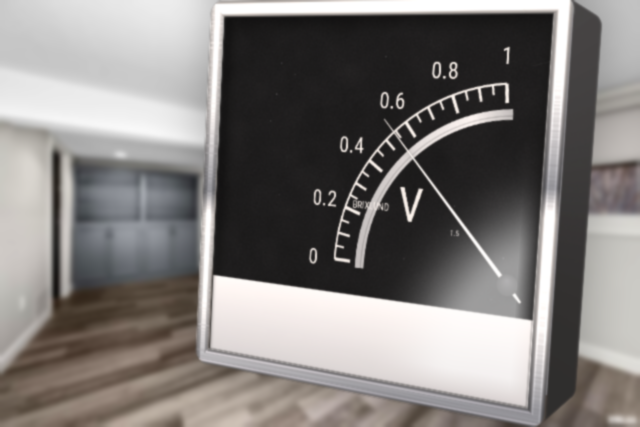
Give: 0.55 V
